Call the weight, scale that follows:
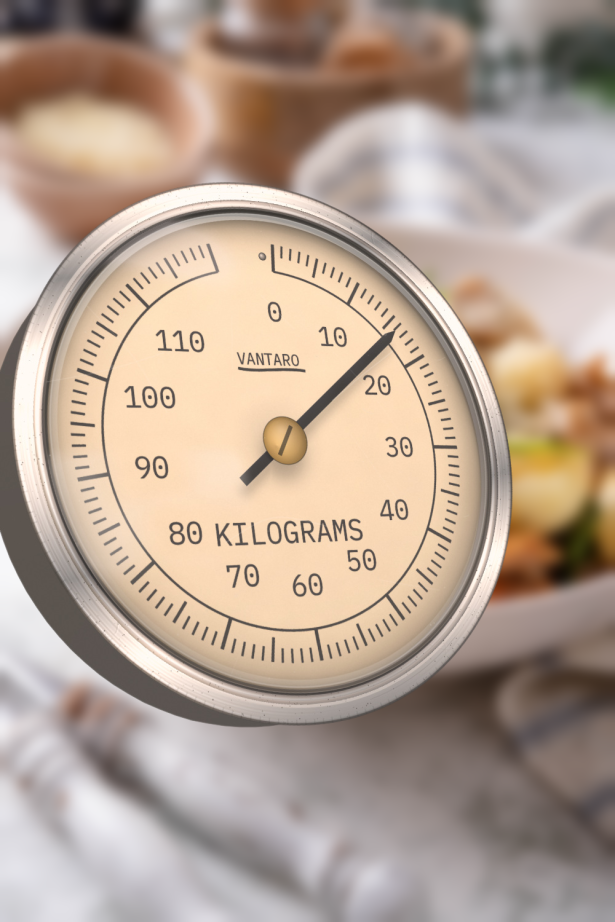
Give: 16 kg
